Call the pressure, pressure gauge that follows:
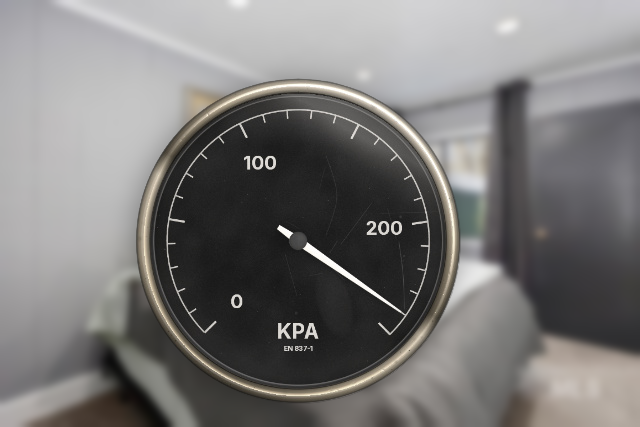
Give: 240 kPa
